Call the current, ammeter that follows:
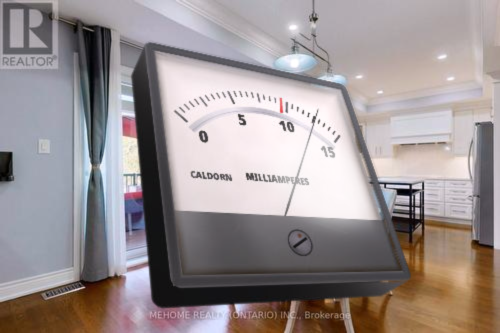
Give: 12.5 mA
